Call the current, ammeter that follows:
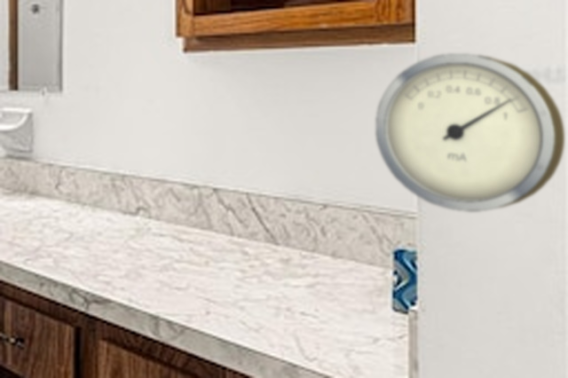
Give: 0.9 mA
